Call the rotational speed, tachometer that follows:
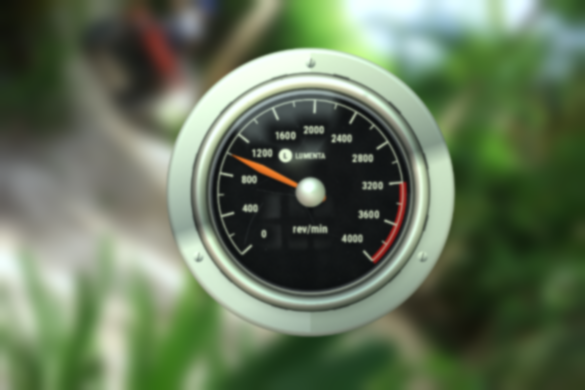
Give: 1000 rpm
